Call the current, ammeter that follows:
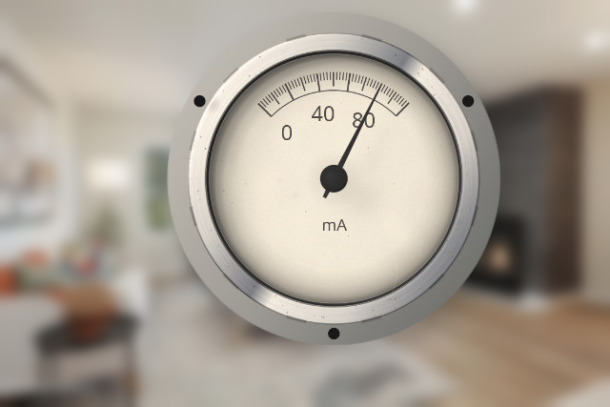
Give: 80 mA
